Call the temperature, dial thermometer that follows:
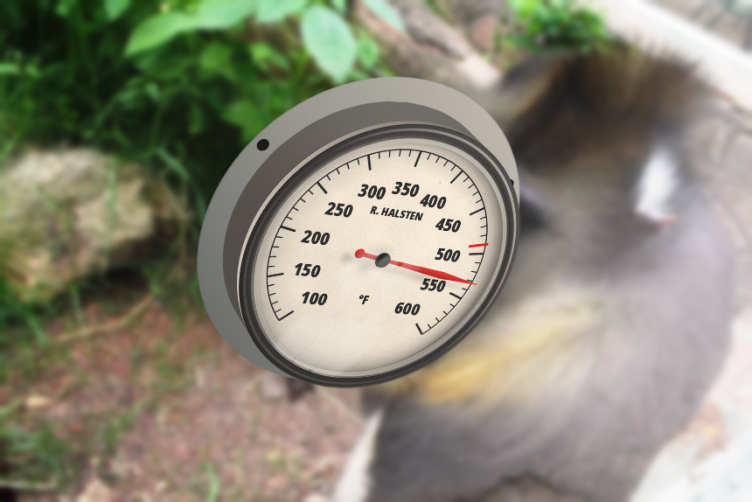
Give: 530 °F
